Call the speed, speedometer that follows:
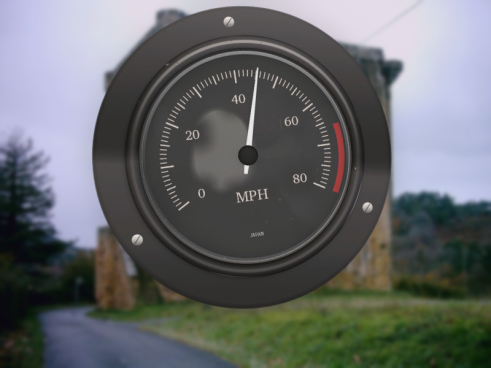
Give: 45 mph
